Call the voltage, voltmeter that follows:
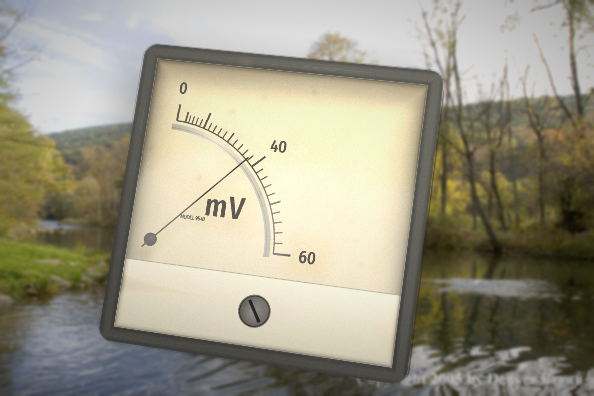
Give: 38 mV
